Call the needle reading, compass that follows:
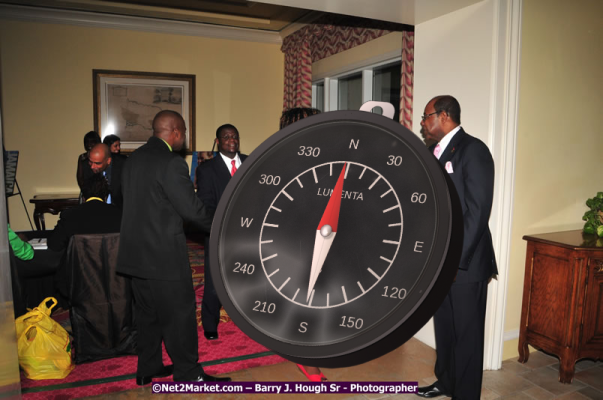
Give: 0 °
